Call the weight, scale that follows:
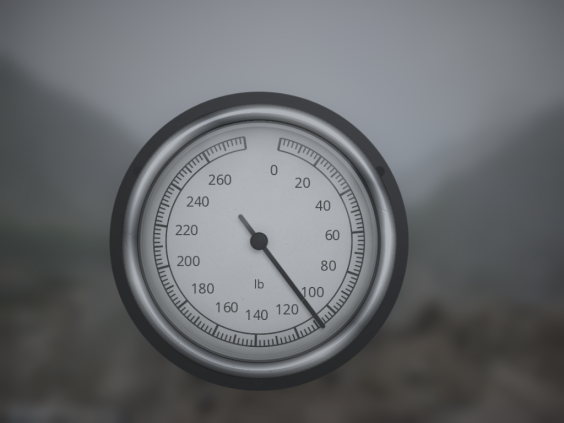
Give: 108 lb
